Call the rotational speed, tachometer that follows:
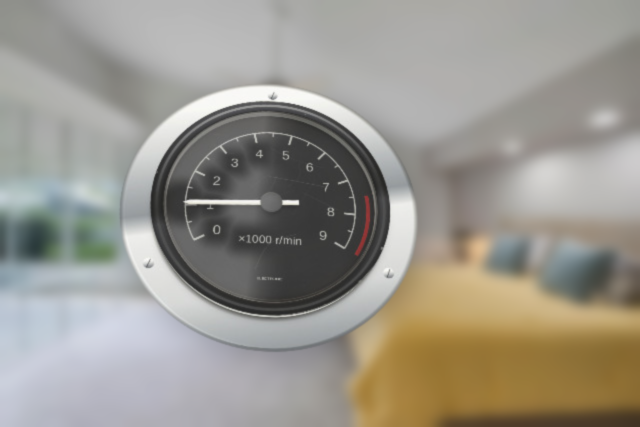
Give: 1000 rpm
